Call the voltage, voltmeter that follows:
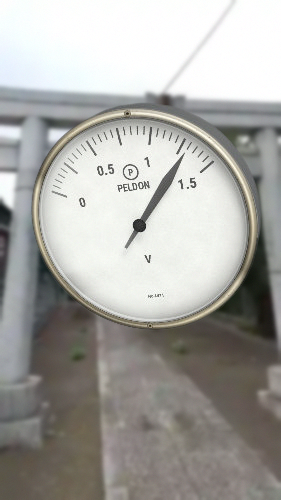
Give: 1.3 V
